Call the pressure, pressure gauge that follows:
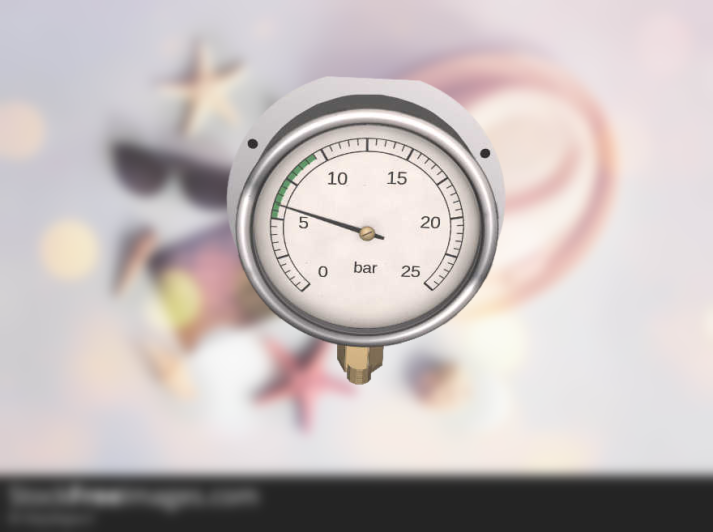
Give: 6 bar
